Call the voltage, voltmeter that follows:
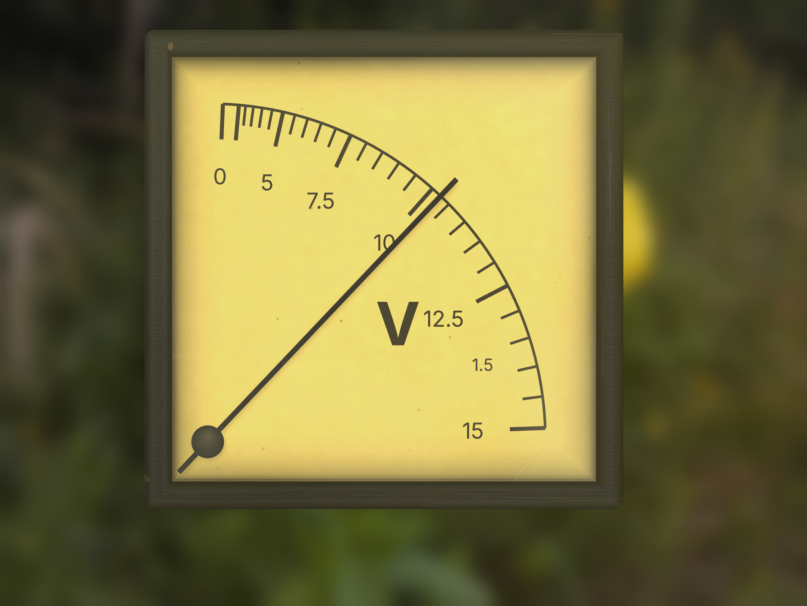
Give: 10.25 V
